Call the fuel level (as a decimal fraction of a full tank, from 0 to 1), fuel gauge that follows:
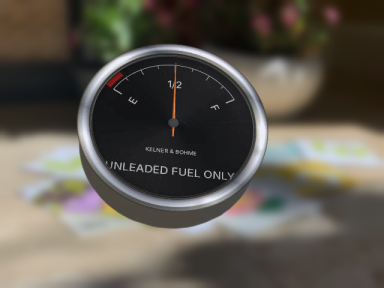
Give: 0.5
